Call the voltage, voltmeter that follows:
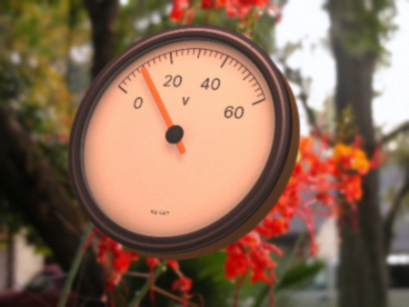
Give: 10 V
